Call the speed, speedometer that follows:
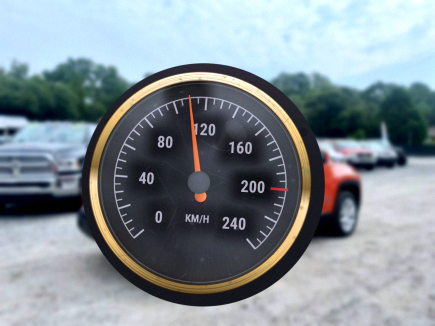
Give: 110 km/h
